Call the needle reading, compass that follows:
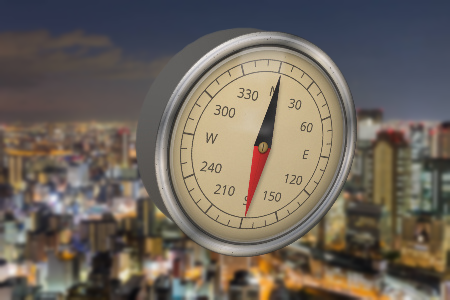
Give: 180 °
